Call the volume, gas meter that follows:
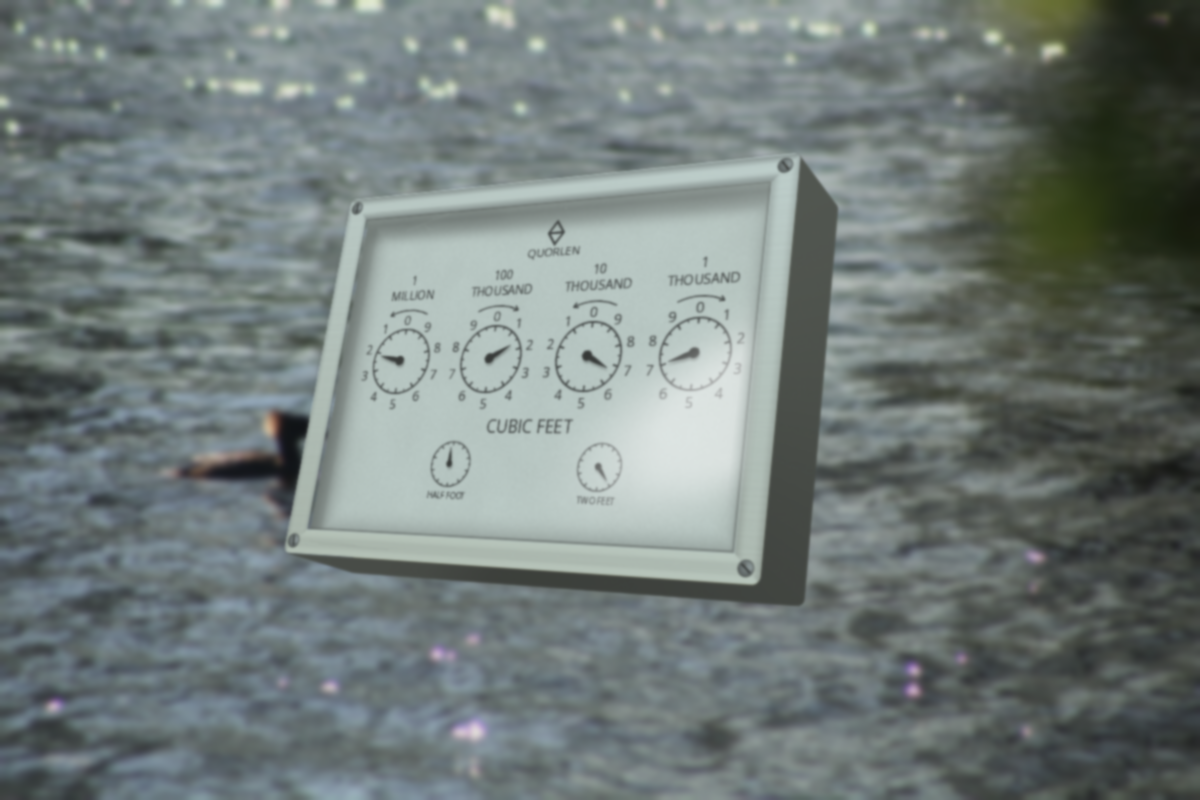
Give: 216700 ft³
